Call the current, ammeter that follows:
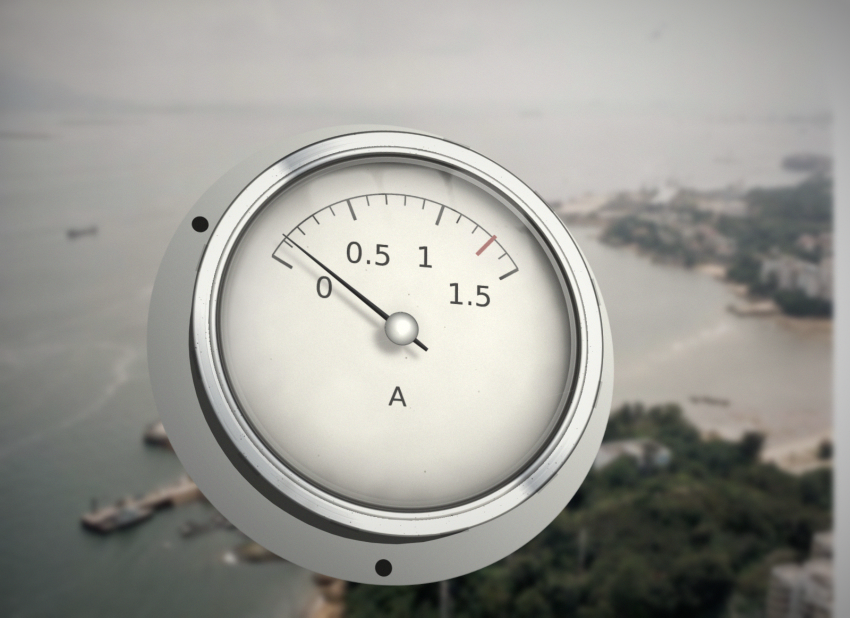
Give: 0.1 A
